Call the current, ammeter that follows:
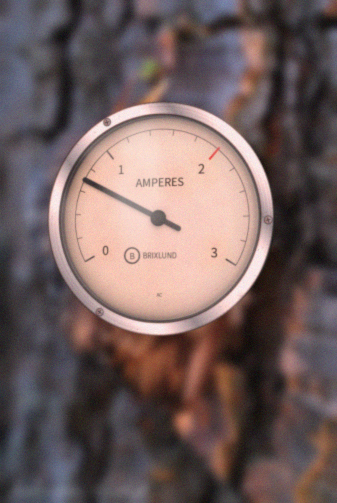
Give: 0.7 A
